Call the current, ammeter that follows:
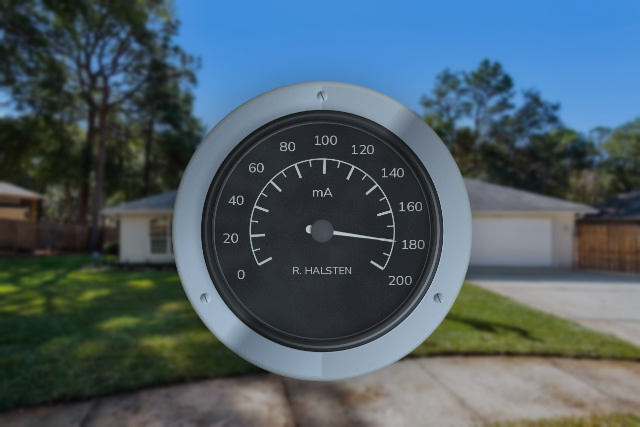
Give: 180 mA
